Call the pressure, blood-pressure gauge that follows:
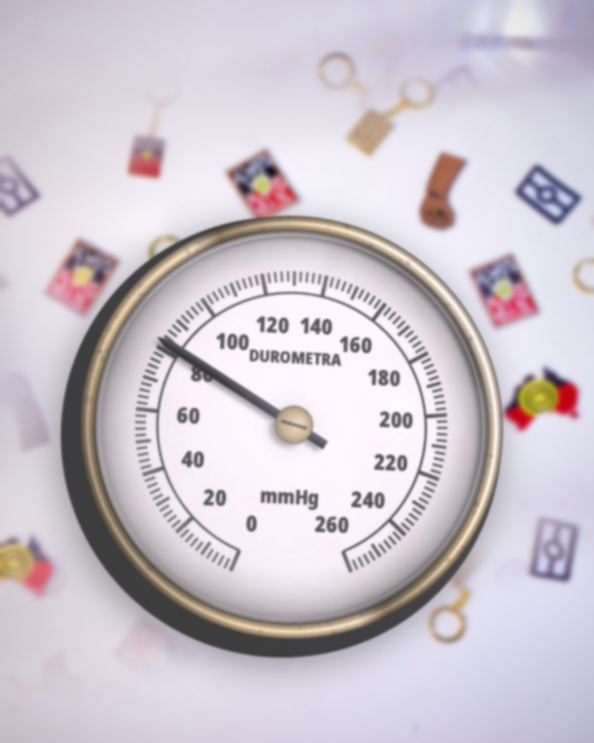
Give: 82 mmHg
